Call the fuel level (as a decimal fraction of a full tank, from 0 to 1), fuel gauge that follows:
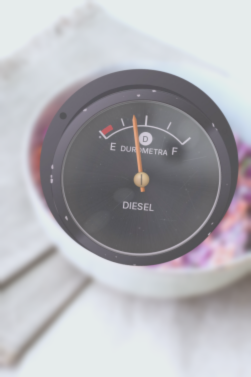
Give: 0.375
